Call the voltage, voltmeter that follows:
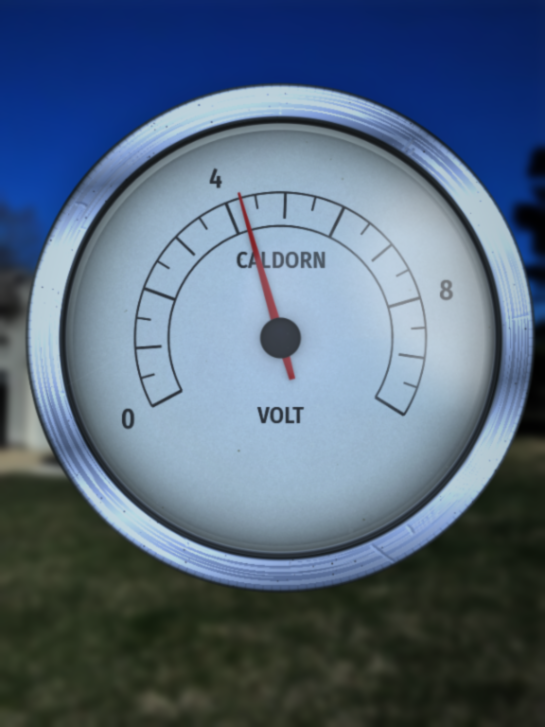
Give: 4.25 V
